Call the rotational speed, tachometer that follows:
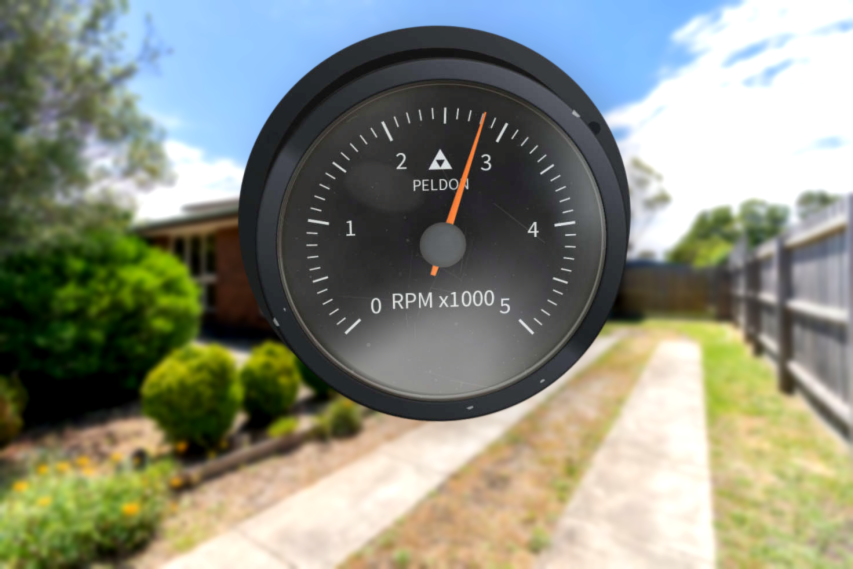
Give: 2800 rpm
